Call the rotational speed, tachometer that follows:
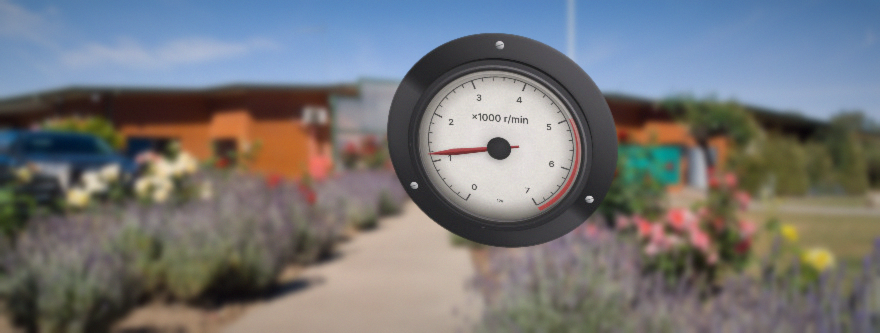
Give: 1200 rpm
